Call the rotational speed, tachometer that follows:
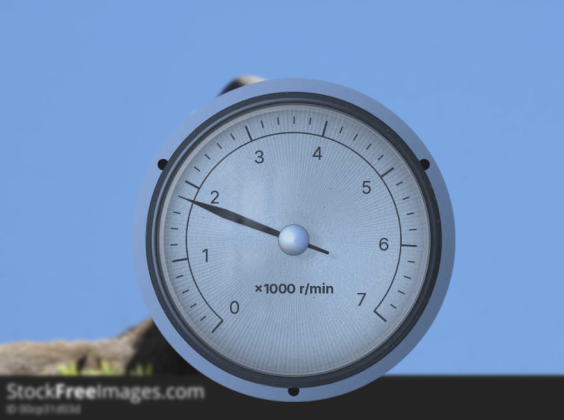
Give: 1800 rpm
